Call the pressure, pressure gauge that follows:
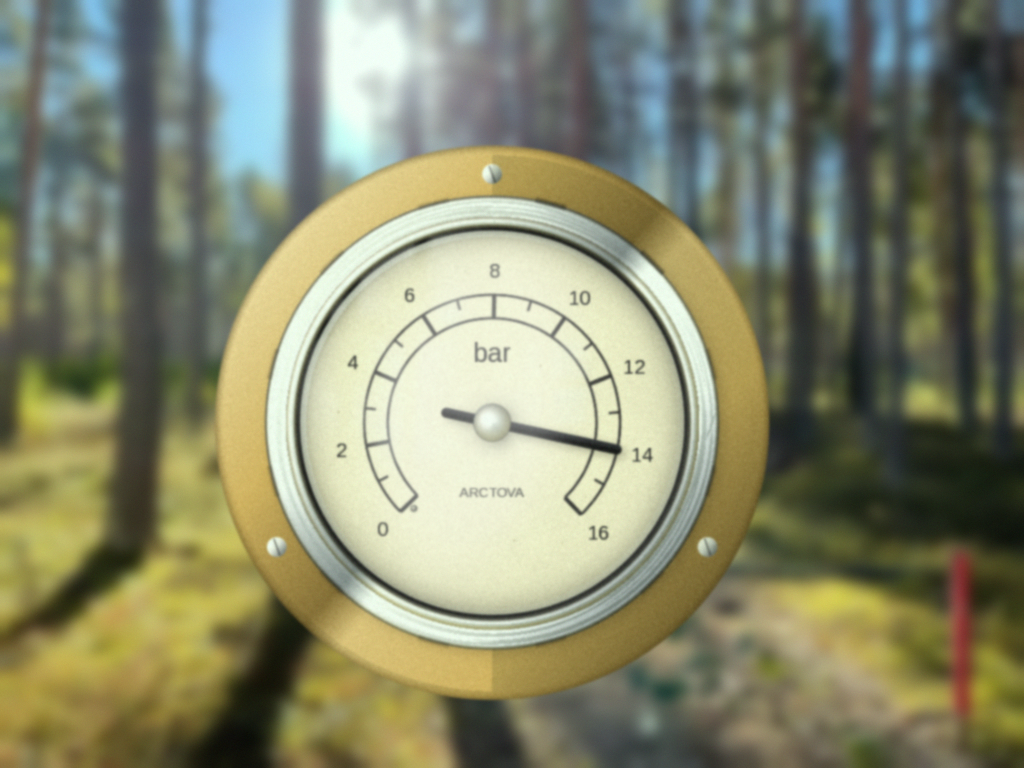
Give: 14 bar
